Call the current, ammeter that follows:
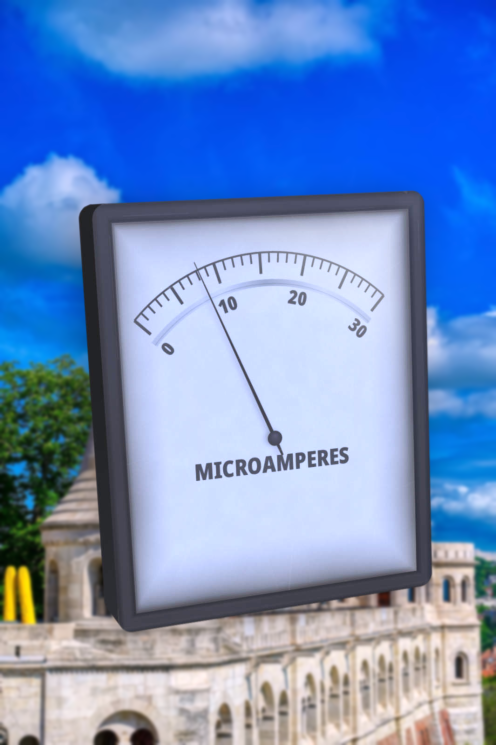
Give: 8 µA
